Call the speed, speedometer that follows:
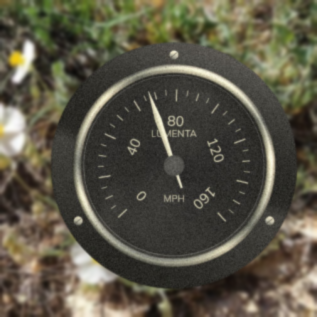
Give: 67.5 mph
